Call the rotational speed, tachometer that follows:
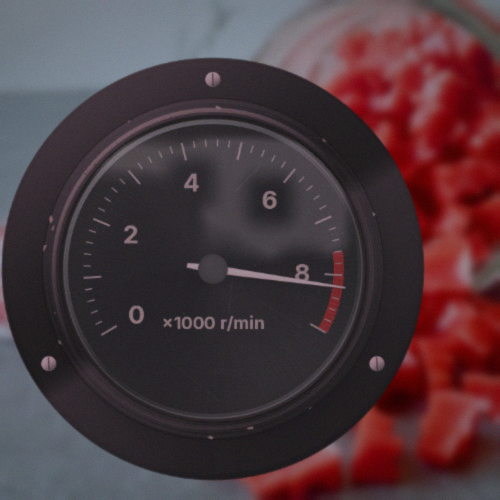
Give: 8200 rpm
